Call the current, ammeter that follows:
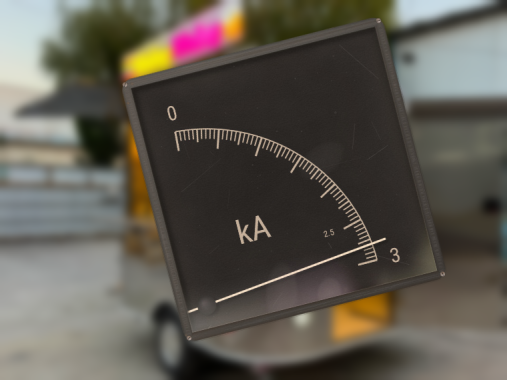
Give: 2.8 kA
